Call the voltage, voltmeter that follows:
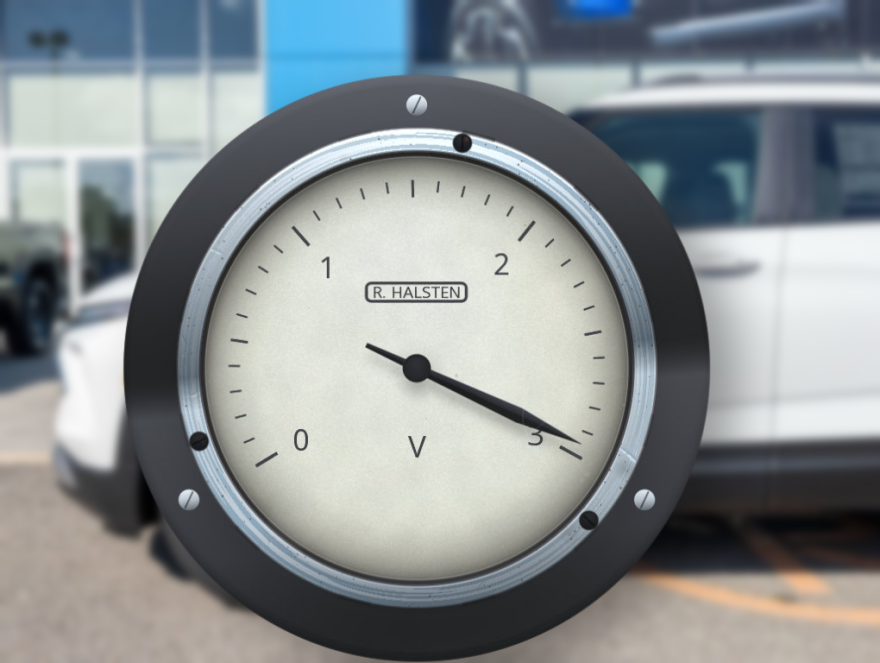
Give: 2.95 V
